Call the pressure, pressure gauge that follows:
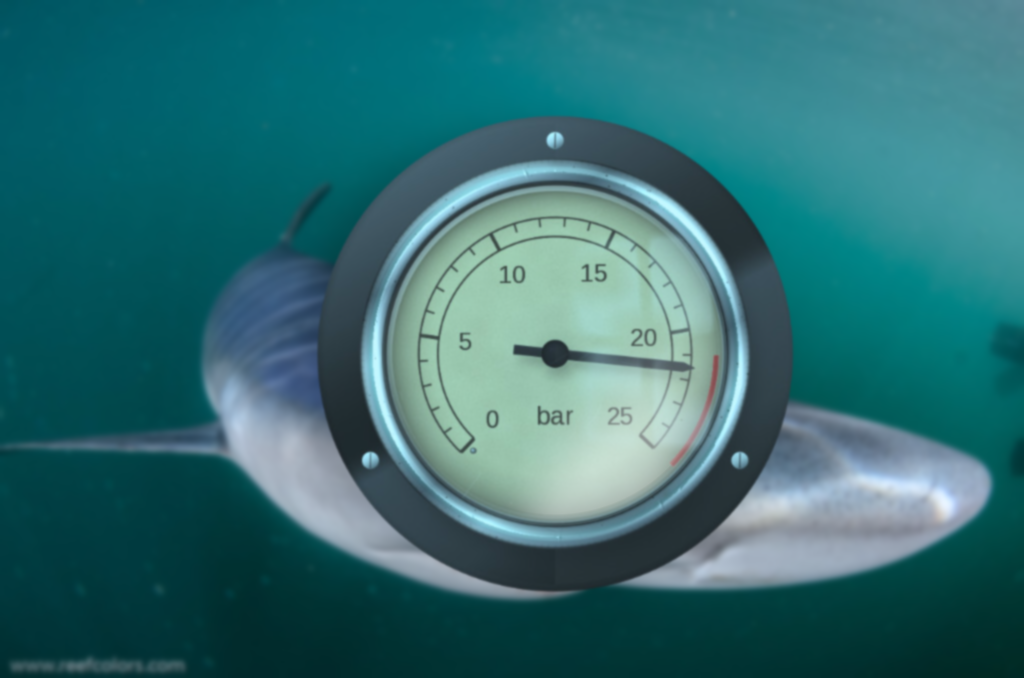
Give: 21.5 bar
